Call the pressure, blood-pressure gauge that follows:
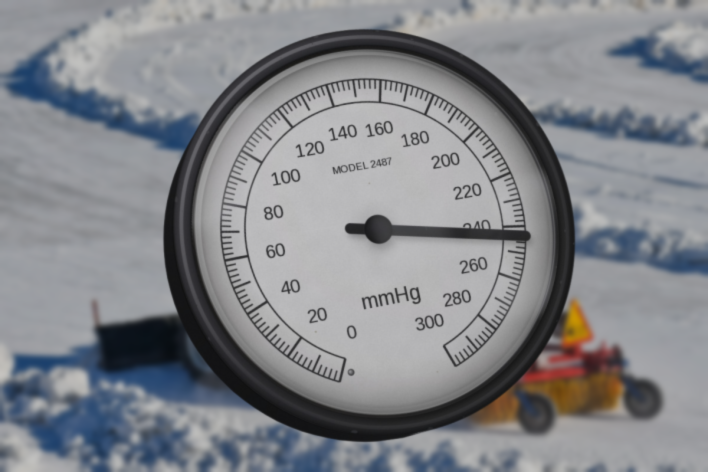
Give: 244 mmHg
